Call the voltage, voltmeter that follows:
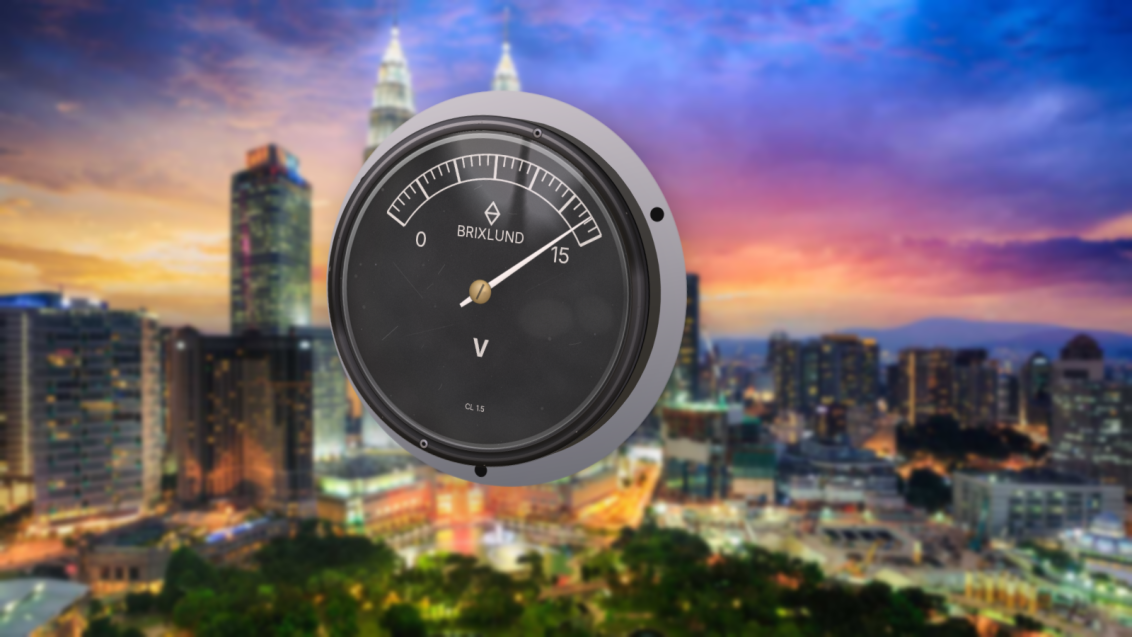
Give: 14 V
